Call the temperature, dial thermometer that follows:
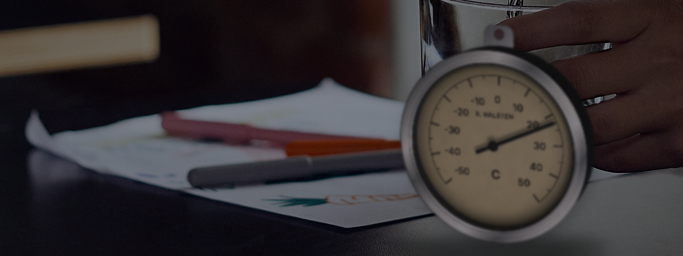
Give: 22.5 °C
